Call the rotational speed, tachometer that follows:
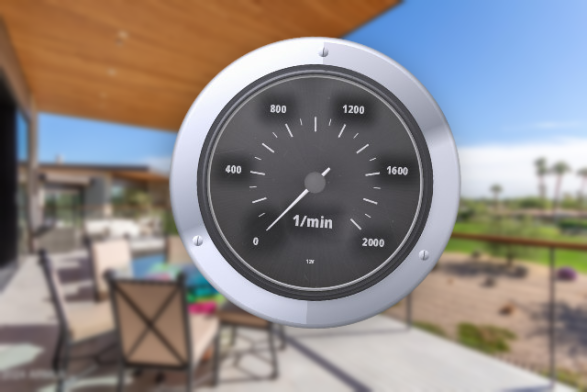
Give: 0 rpm
